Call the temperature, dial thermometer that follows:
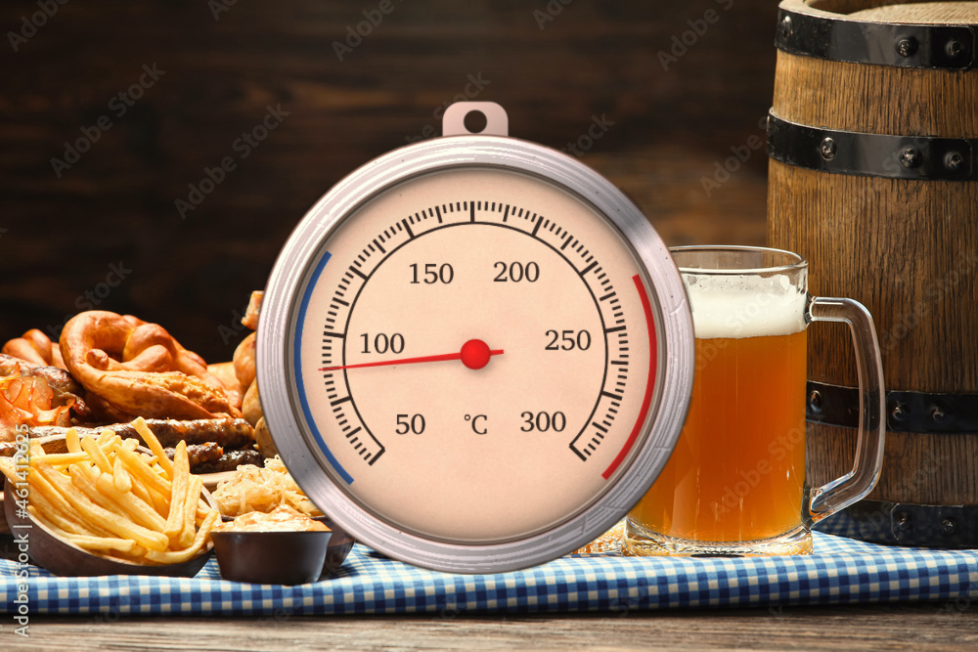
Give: 87.5 °C
